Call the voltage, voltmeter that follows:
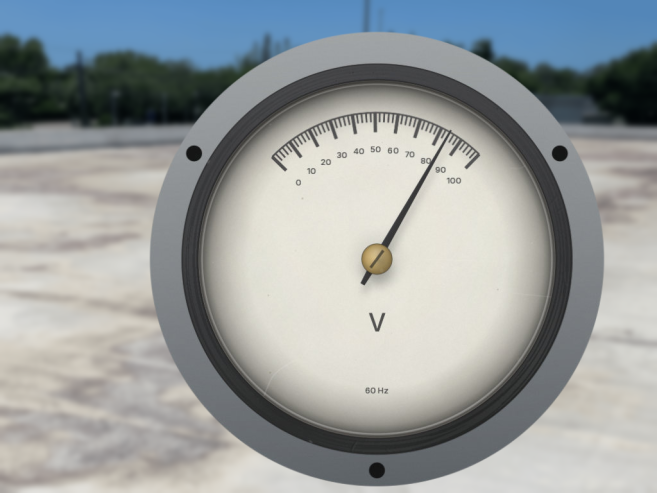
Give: 84 V
